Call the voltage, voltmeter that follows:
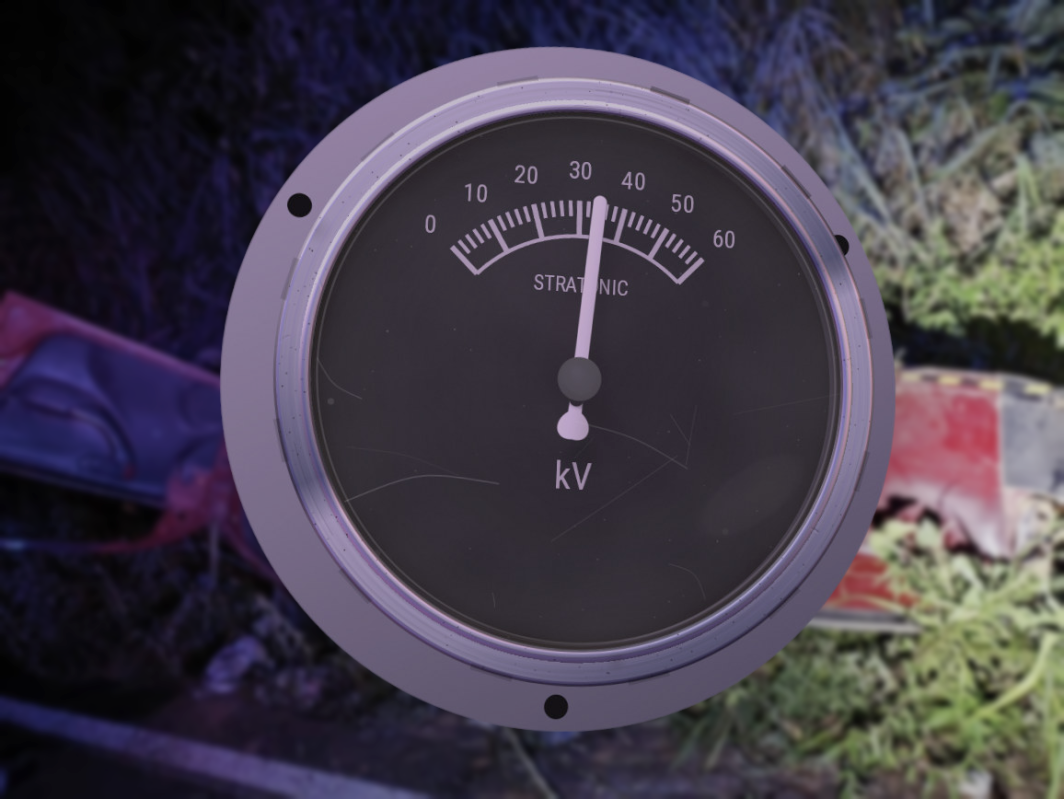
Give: 34 kV
